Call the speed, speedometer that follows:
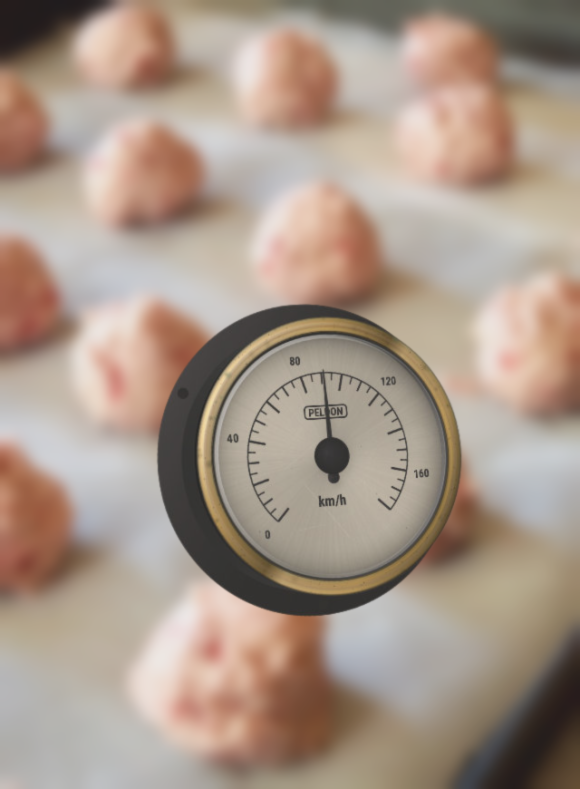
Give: 90 km/h
